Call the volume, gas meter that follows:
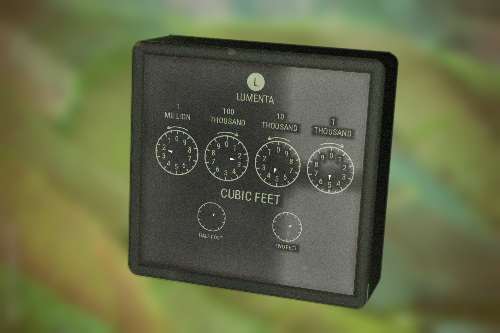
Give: 224500 ft³
